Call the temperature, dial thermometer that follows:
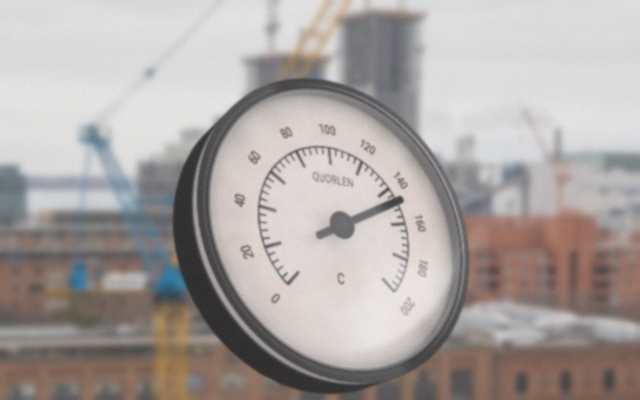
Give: 148 °C
